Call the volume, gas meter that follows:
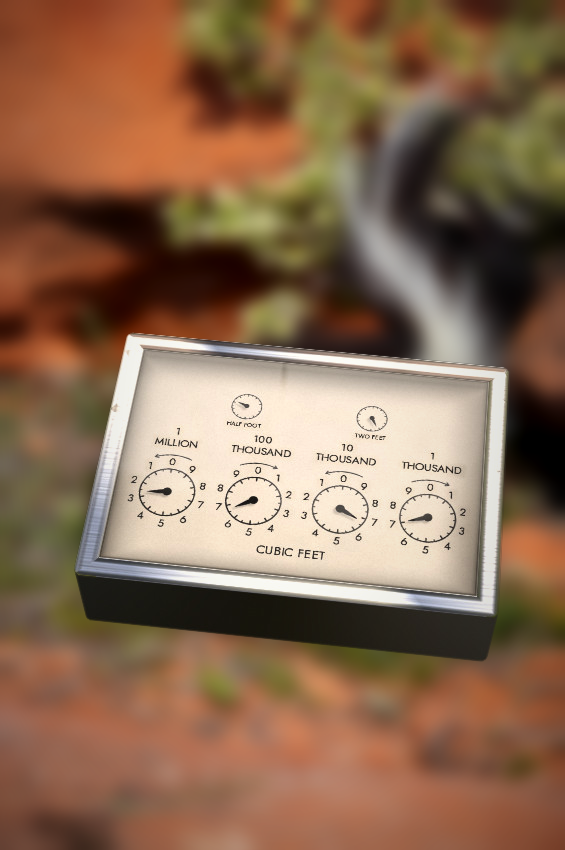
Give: 266700 ft³
